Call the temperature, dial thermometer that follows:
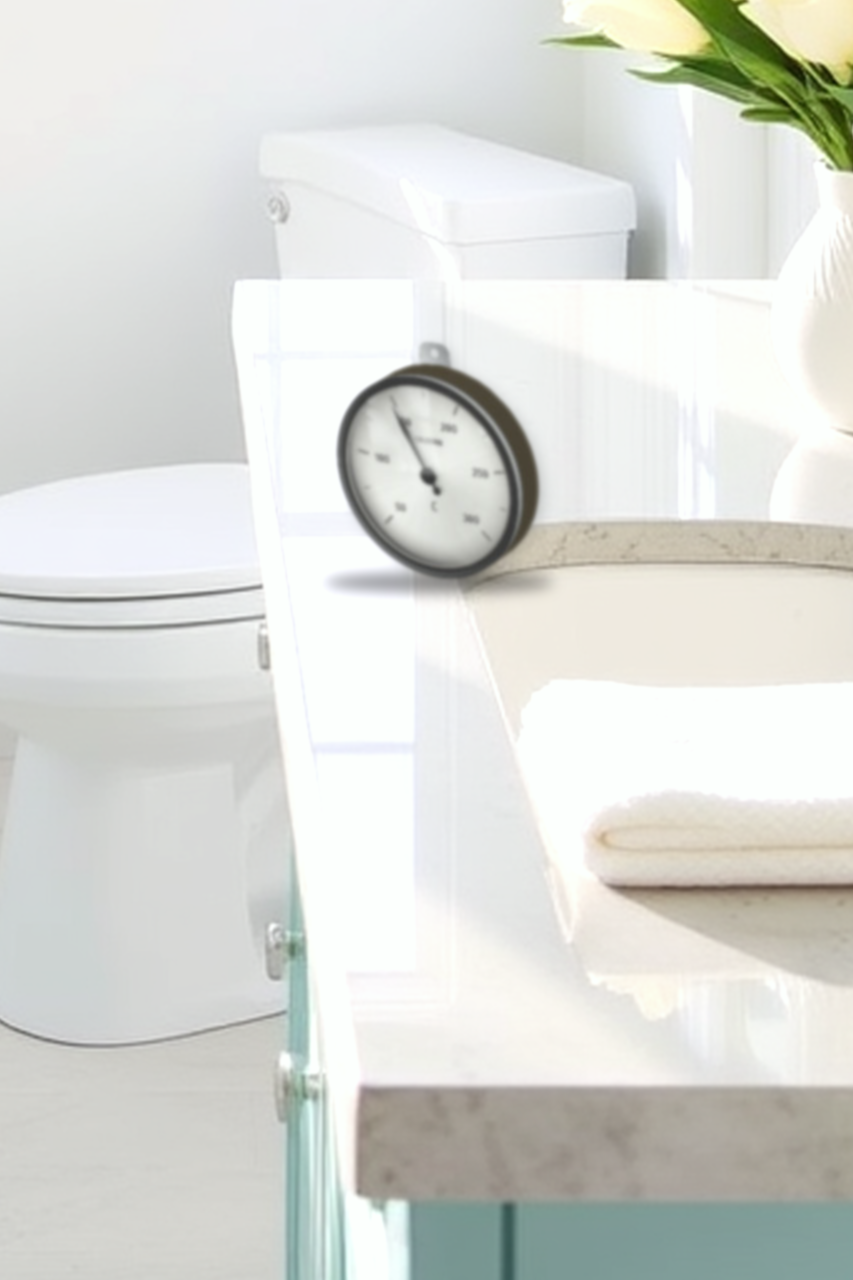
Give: 150 °C
